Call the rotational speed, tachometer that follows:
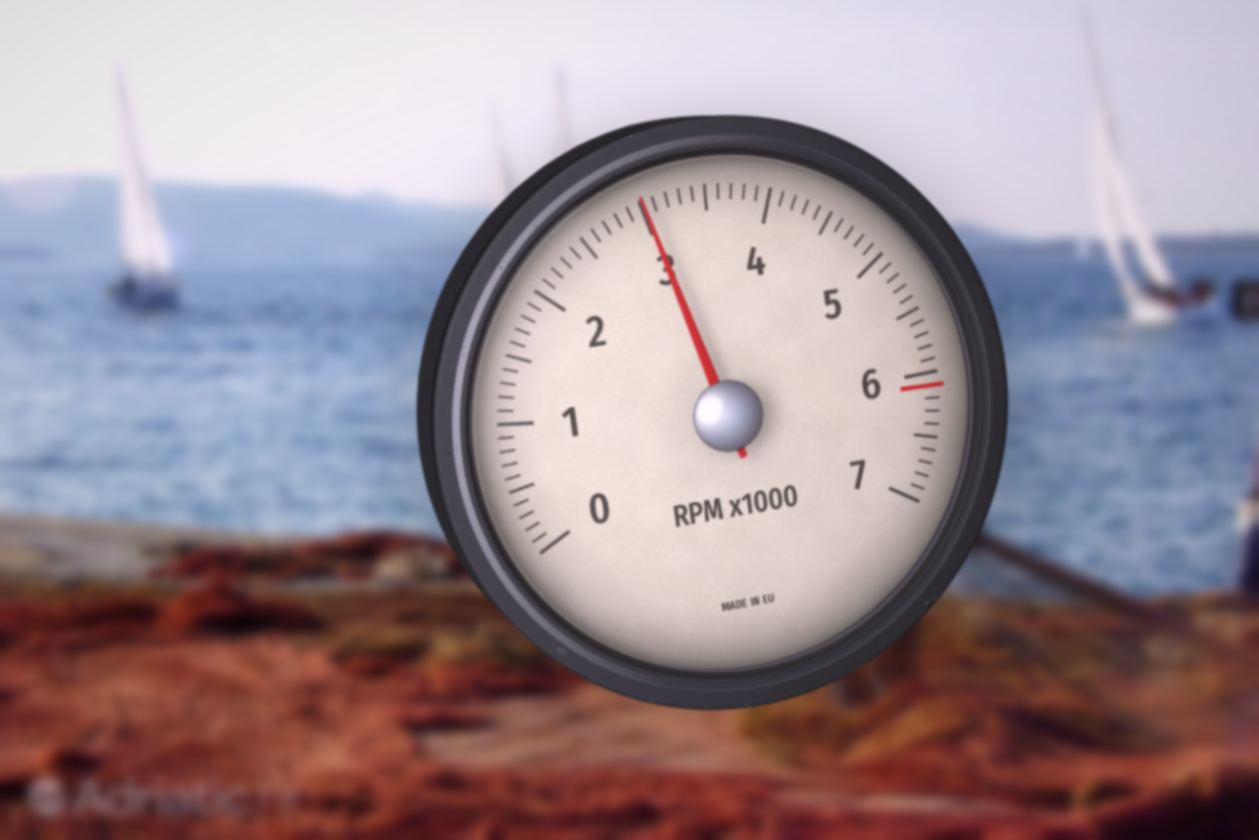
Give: 3000 rpm
